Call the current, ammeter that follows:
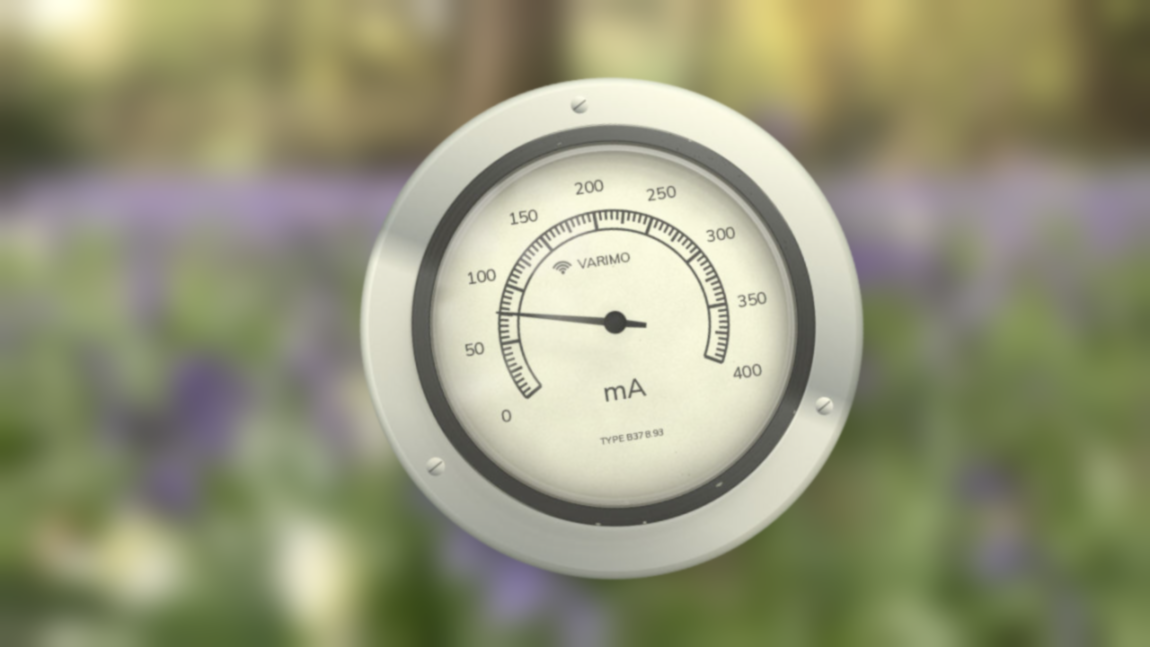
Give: 75 mA
